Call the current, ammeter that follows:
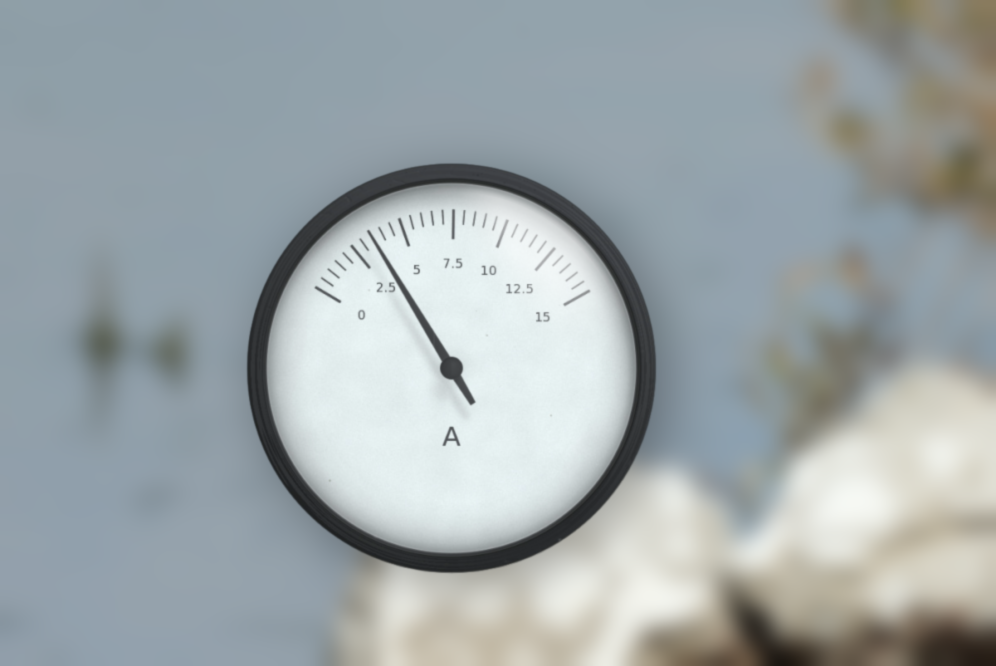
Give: 3.5 A
